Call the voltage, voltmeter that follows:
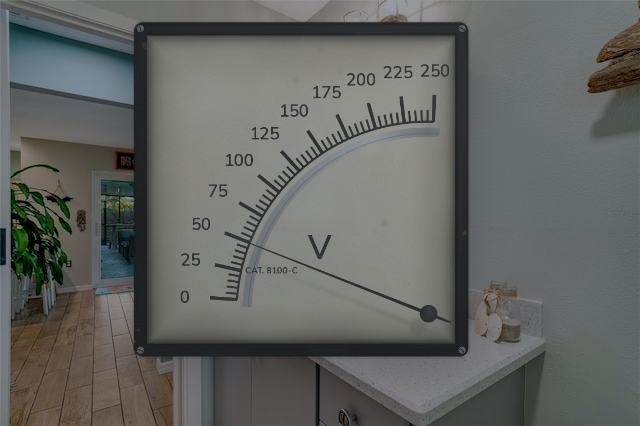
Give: 50 V
